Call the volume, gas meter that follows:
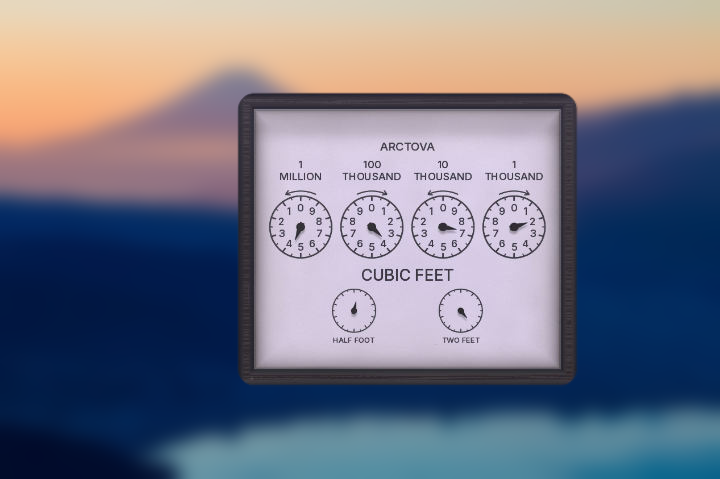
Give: 437200 ft³
